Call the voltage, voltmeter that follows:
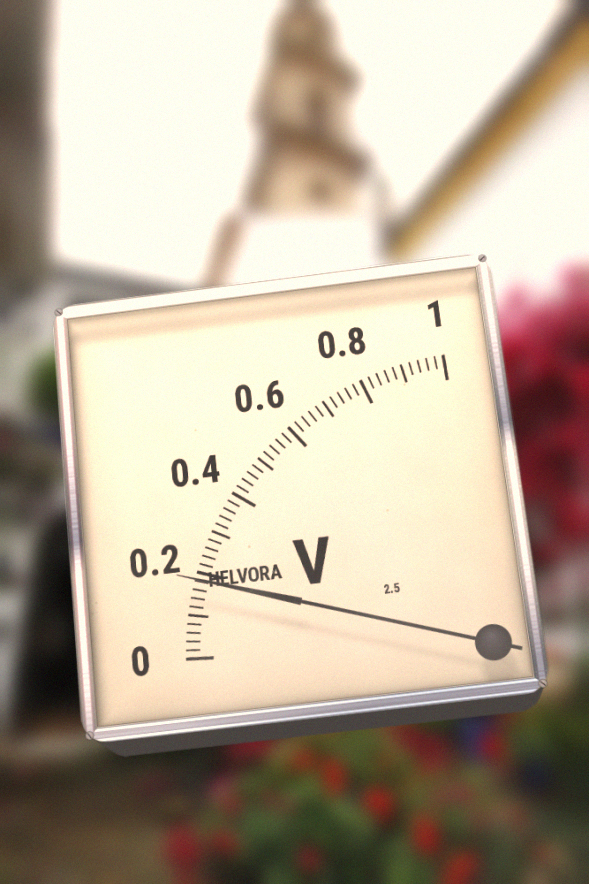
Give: 0.18 V
